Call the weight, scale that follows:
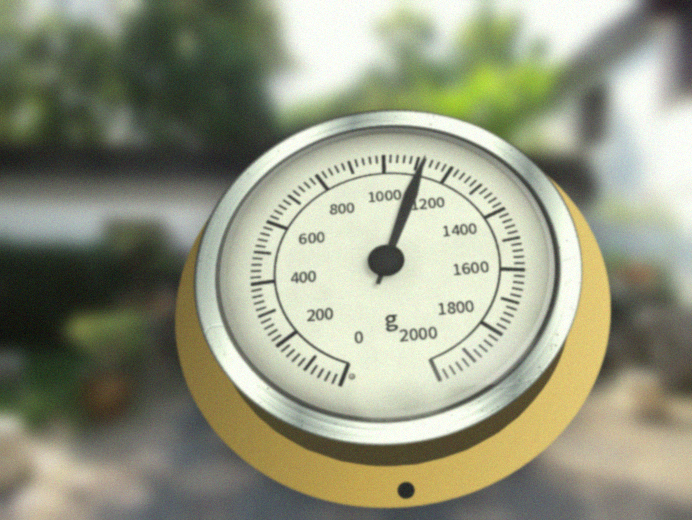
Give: 1120 g
